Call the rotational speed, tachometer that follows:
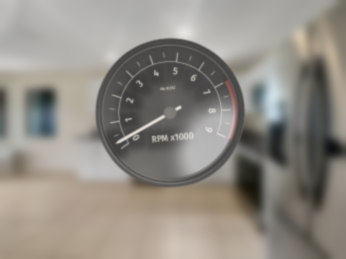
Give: 250 rpm
